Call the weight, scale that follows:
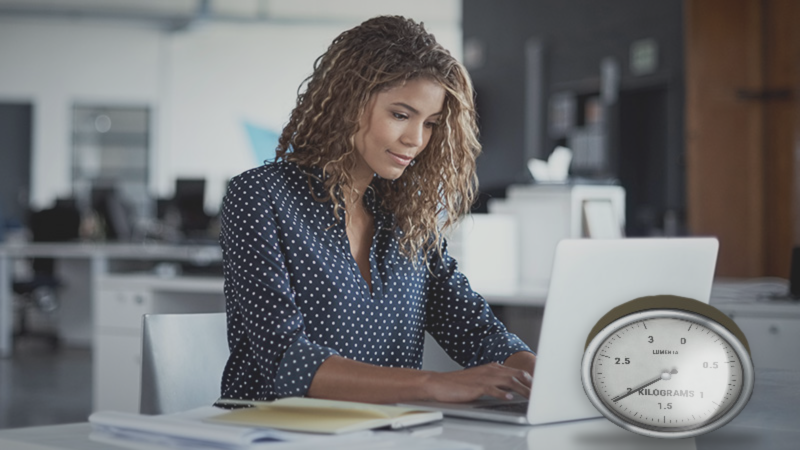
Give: 2 kg
